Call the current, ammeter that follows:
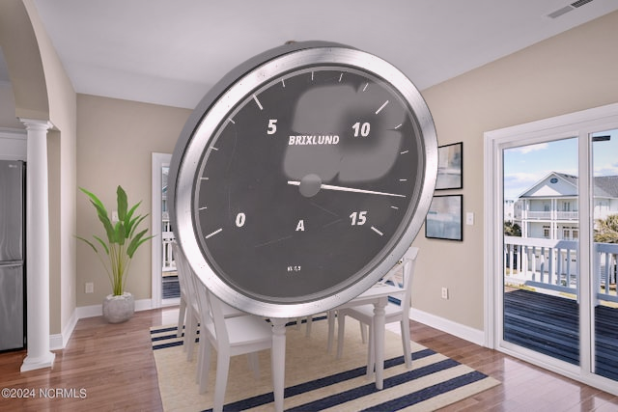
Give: 13.5 A
